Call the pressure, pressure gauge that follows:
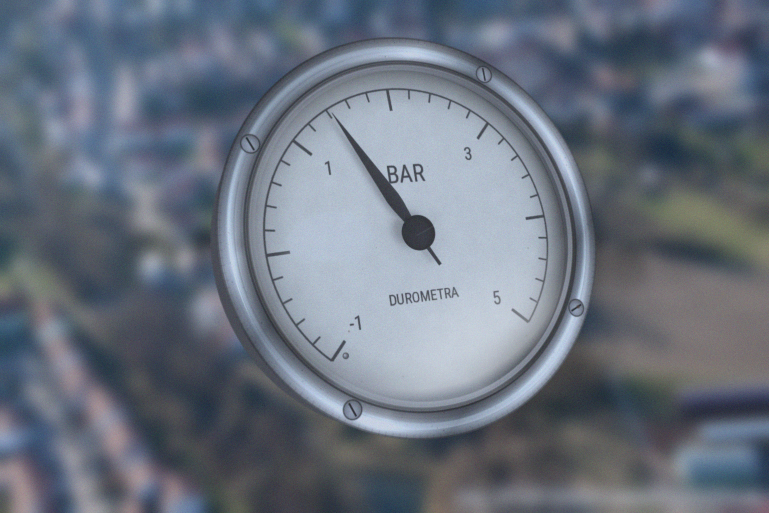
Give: 1.4 bar
